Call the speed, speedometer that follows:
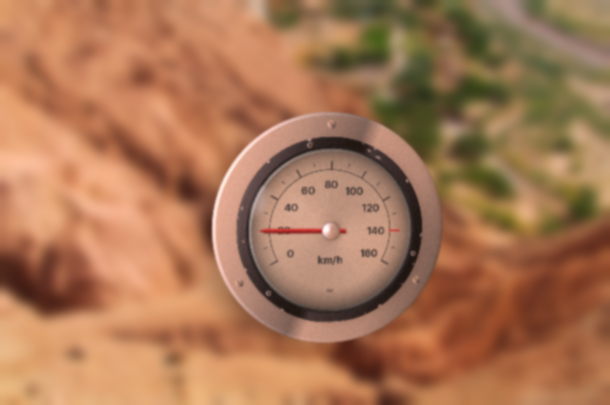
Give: 20 km/h
